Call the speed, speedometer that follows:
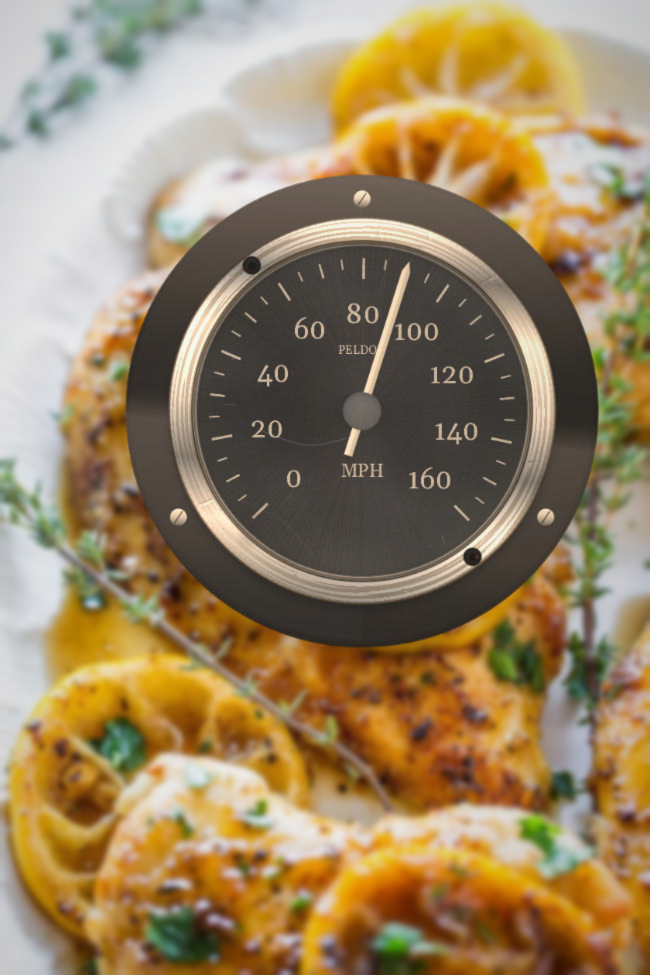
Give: 90 mph
